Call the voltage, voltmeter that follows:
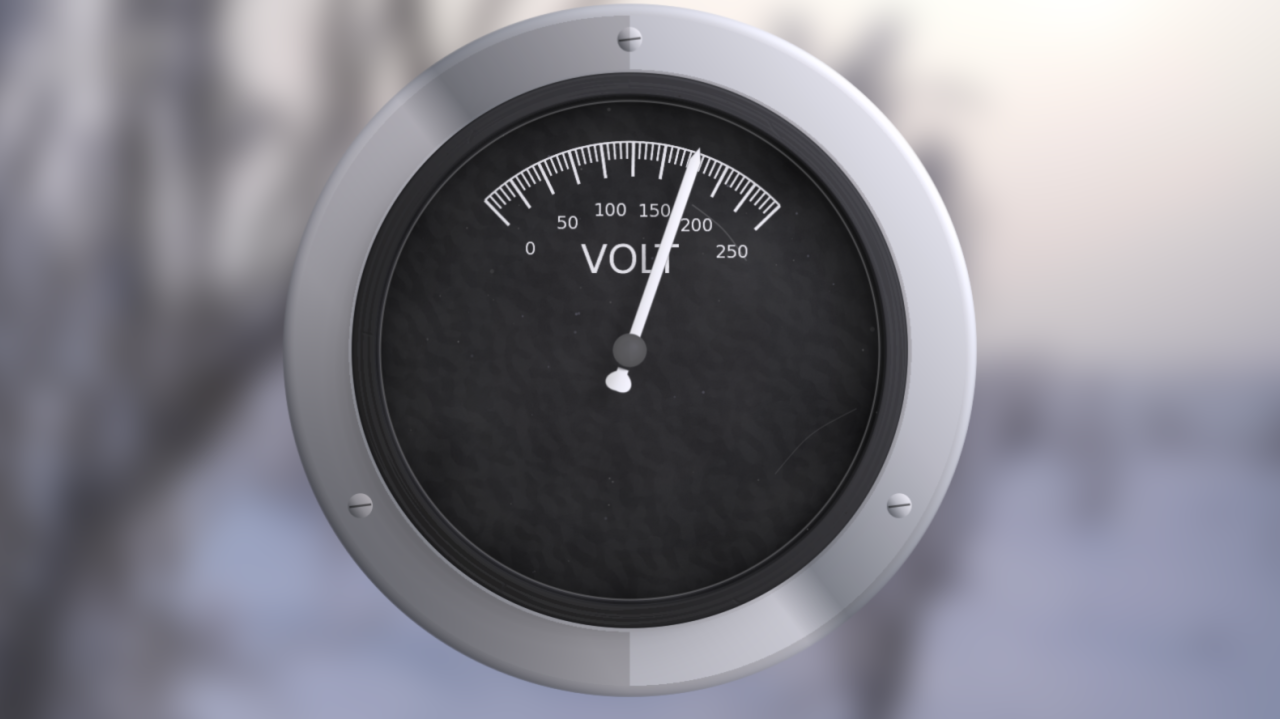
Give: 175 V
